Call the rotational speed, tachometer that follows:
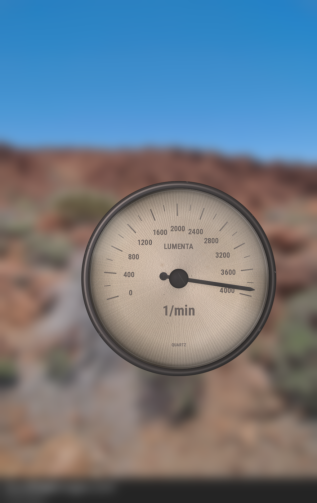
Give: 3900 rpm
